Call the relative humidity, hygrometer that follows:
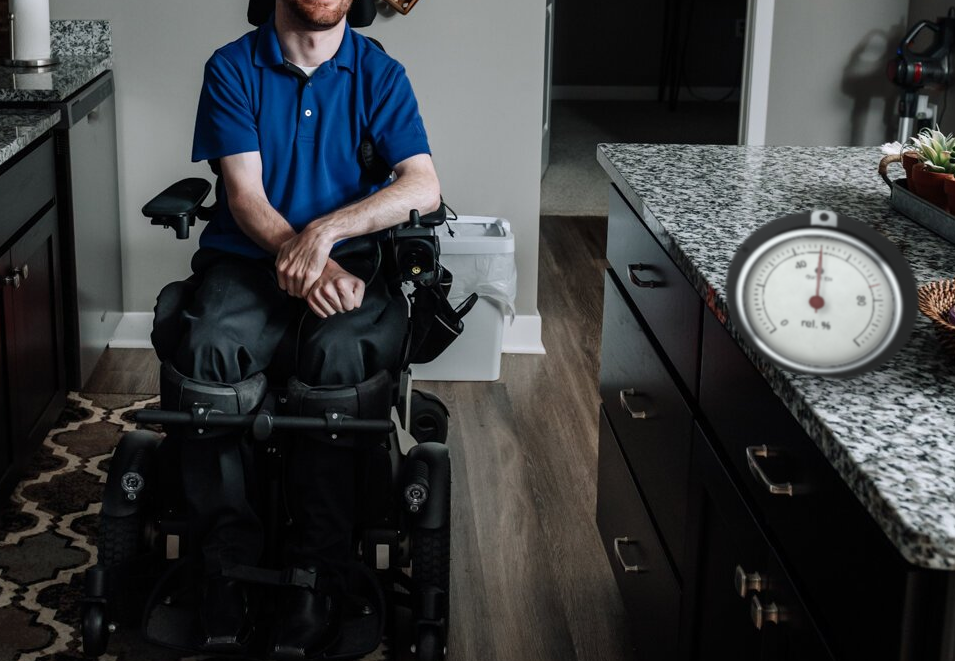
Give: 50 %
